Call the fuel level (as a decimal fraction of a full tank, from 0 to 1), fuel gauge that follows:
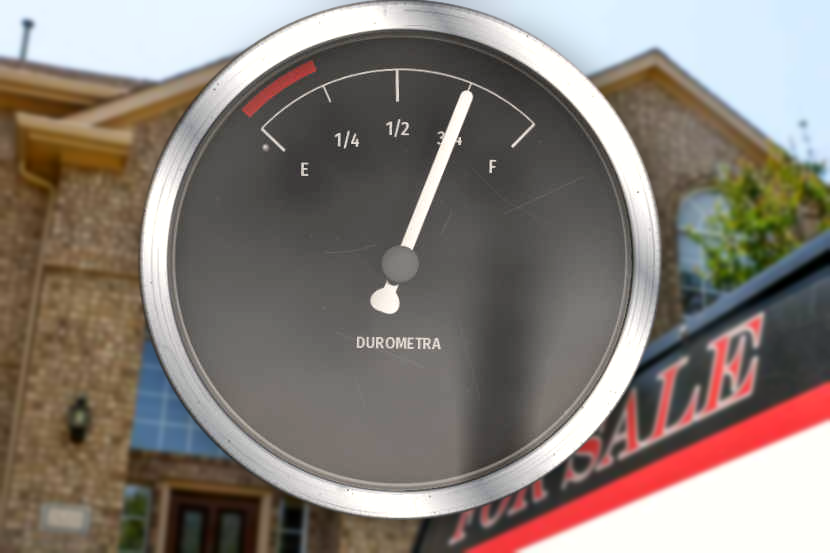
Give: 0.75
